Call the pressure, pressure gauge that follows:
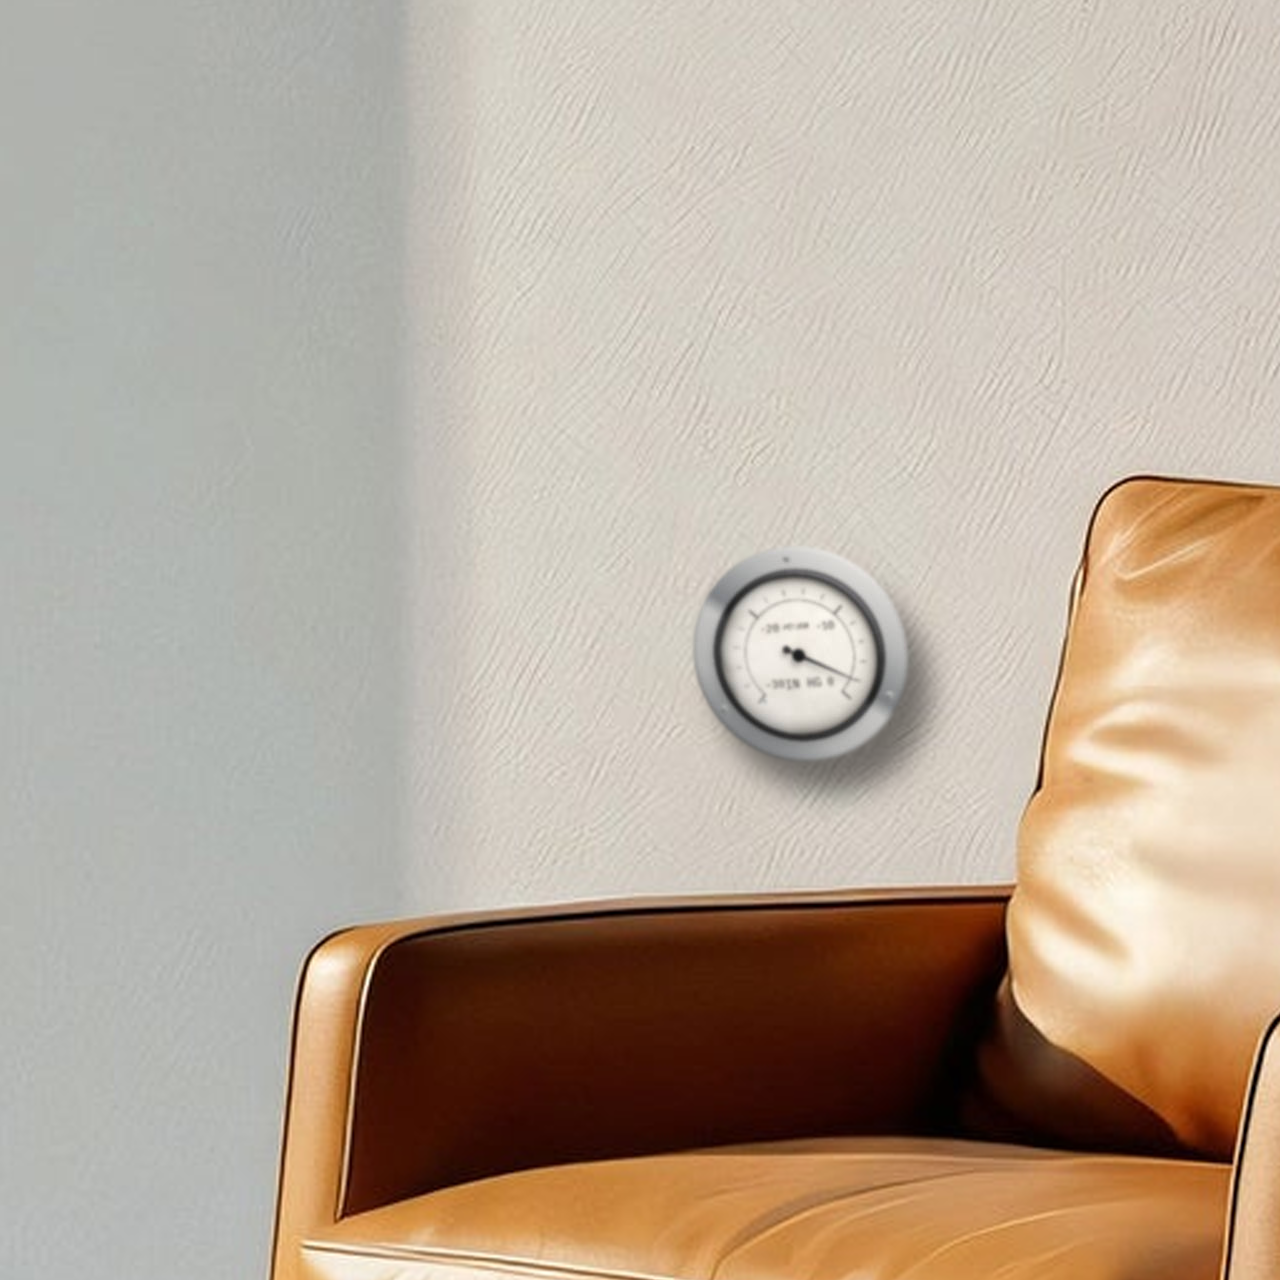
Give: -2 inHg
